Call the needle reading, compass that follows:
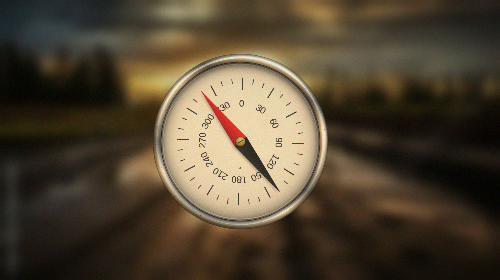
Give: 320 °
